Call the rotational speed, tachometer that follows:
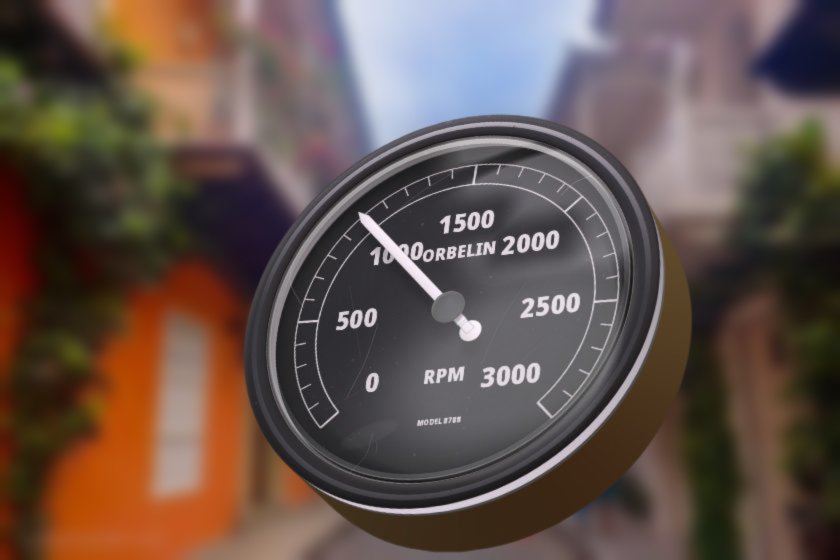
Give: 1000 rpm
